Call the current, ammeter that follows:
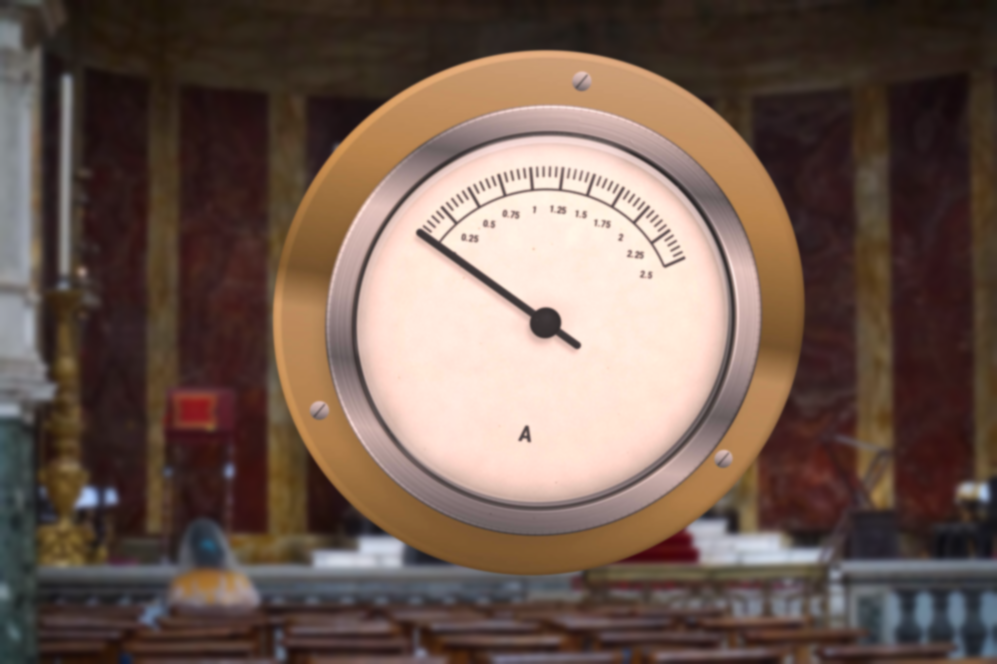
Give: 0 A
